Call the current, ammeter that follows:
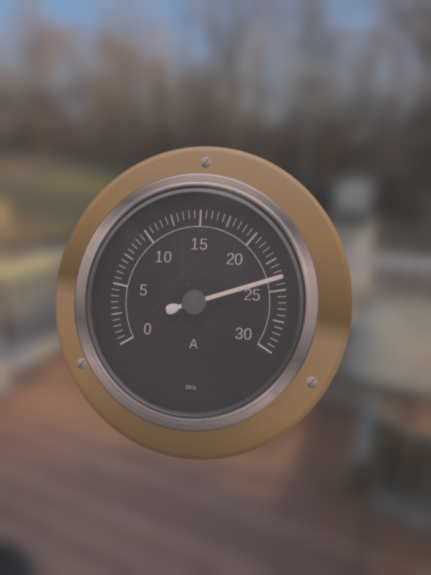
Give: 24 A
